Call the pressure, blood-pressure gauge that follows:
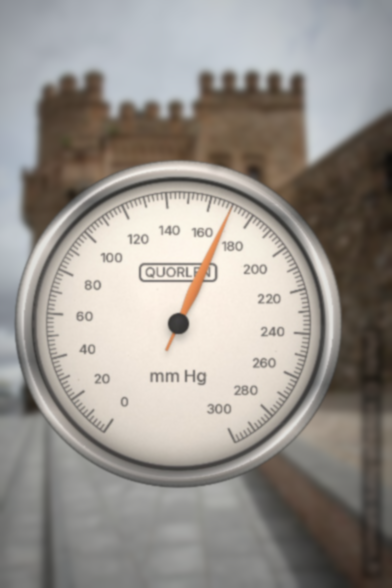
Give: 170 mmHg
